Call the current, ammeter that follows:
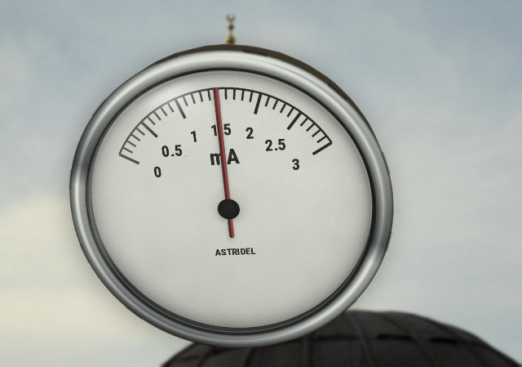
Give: 1.5 mA
